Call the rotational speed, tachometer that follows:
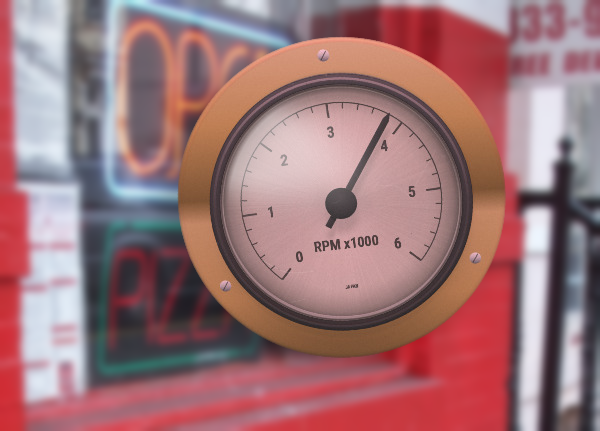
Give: 3800 rpm
